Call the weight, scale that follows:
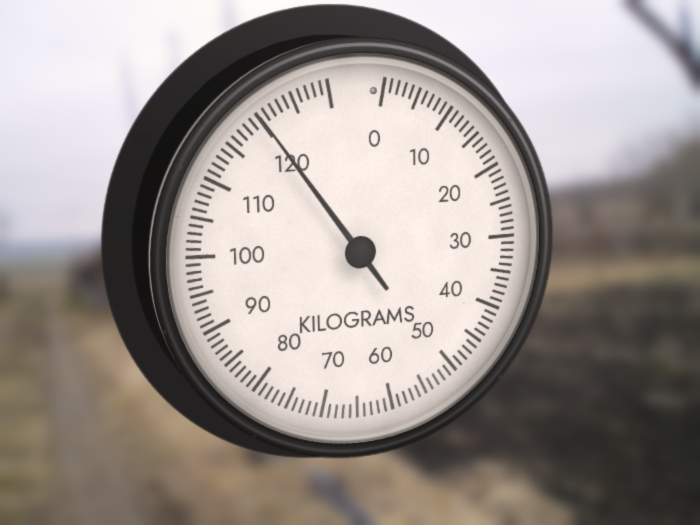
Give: 120 kg
